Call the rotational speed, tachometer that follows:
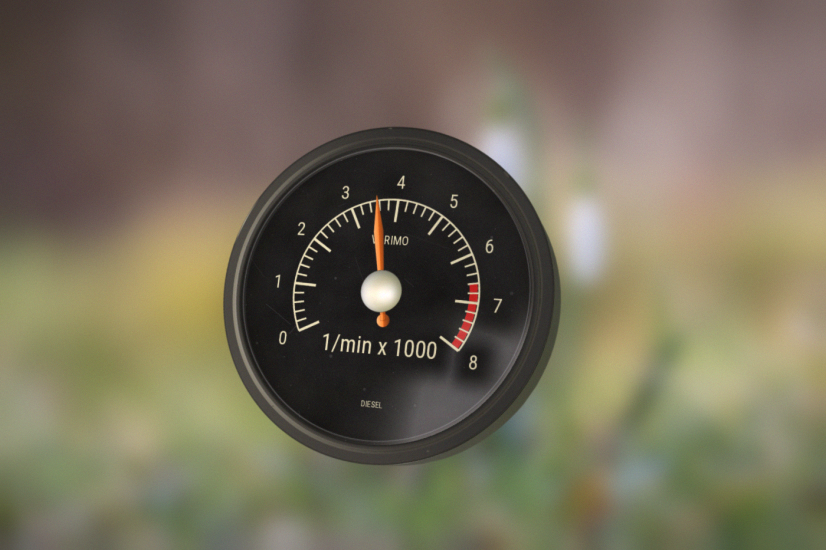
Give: 3600 rpm
